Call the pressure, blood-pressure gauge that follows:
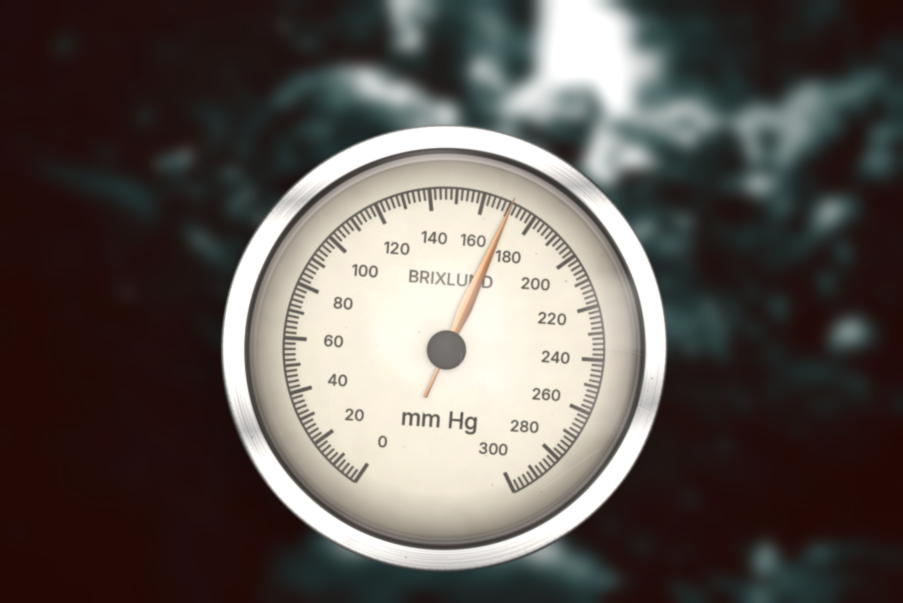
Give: 170 mmHg
